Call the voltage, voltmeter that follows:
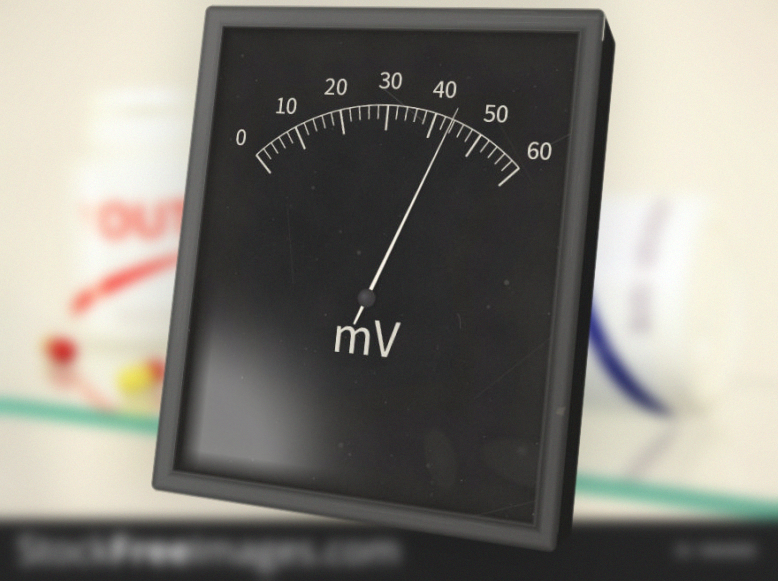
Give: 44 mV
